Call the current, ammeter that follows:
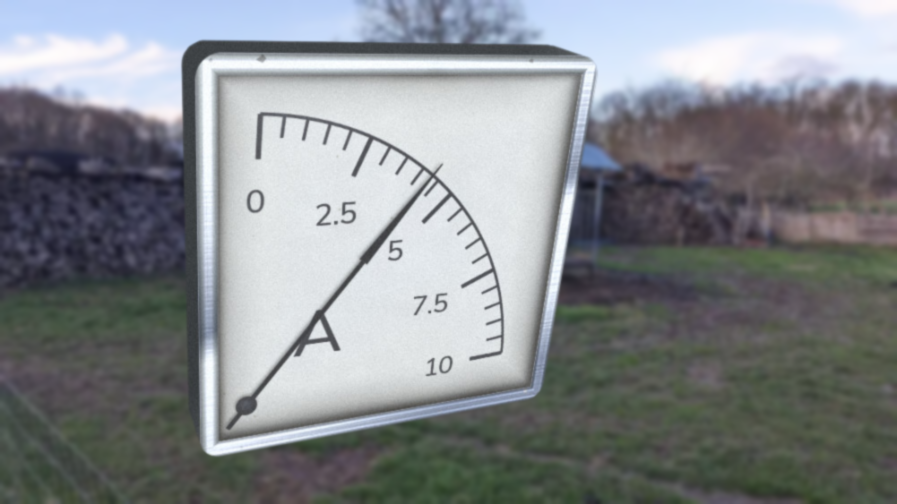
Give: 4.25 A
